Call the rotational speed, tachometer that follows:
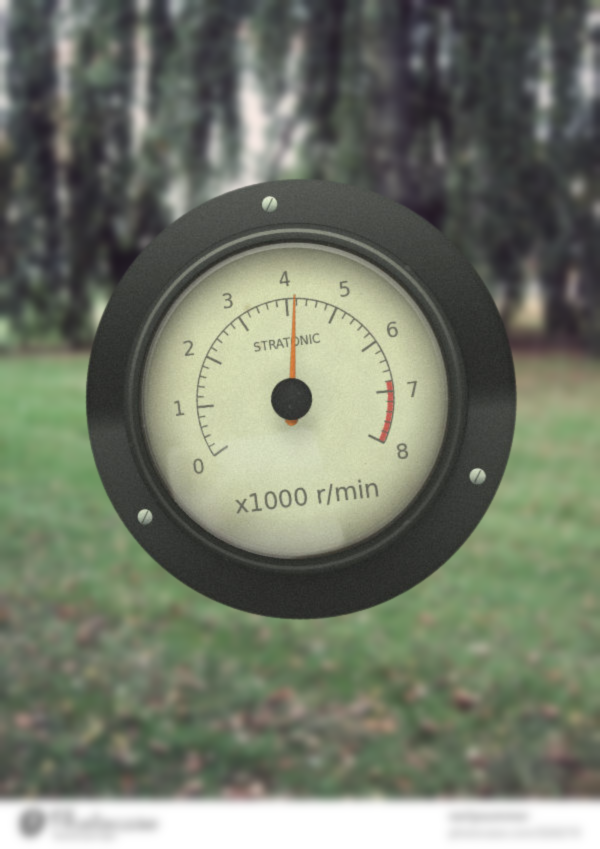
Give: 4200 rpm
